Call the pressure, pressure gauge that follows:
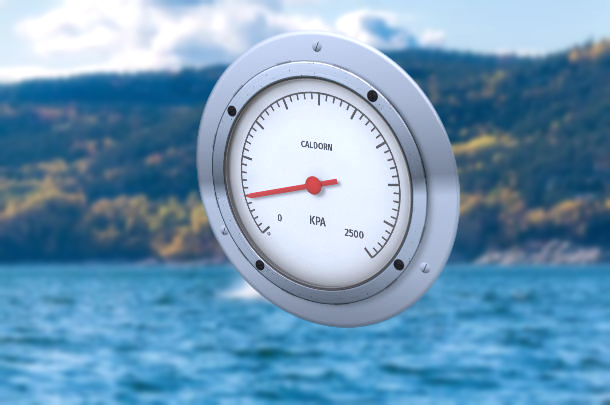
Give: 250 kPa
